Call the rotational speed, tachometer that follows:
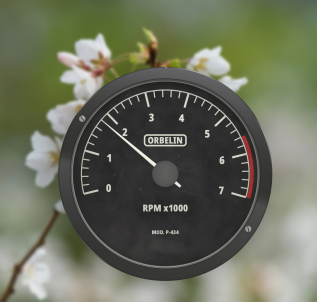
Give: 1800 rpm
